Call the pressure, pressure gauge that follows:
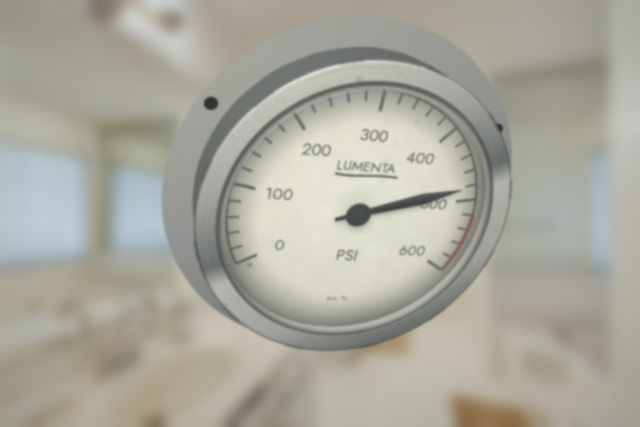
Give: 480 psi
